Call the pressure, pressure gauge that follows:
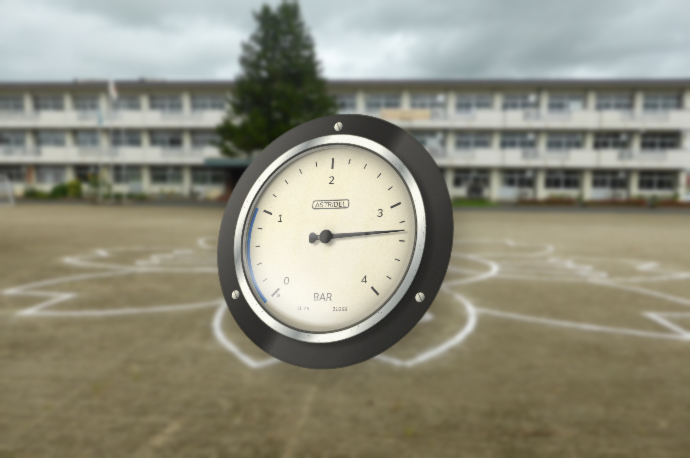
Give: 3.3 bar
